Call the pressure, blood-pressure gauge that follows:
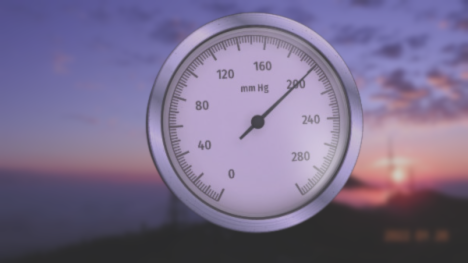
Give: 200 mmHg
